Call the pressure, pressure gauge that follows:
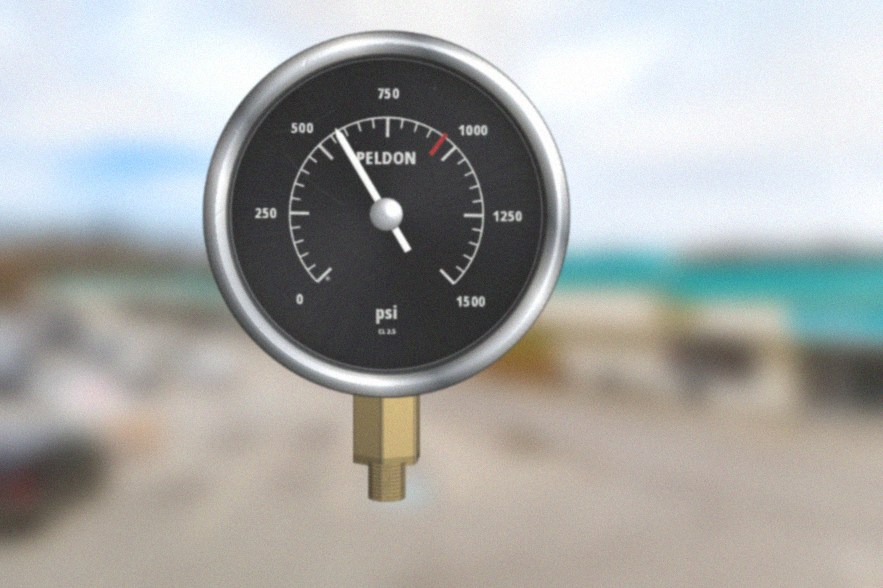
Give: 575 psi
